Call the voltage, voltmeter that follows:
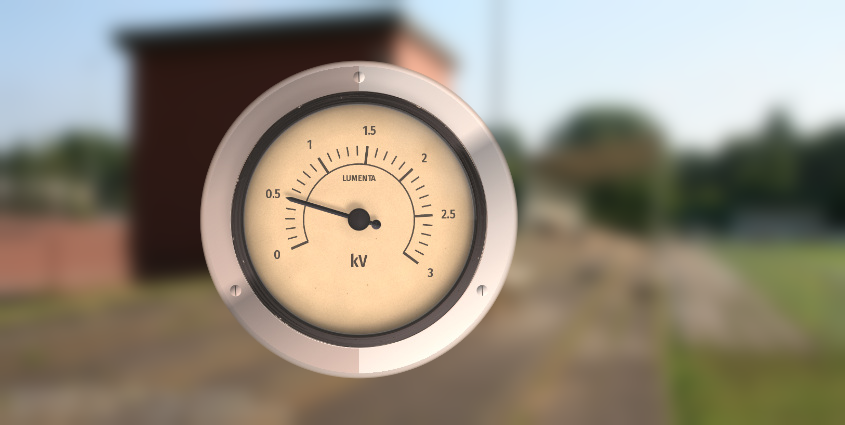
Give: 0.5 kV
